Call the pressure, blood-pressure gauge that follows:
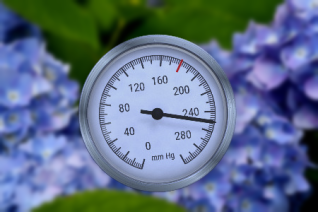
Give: 250 mmHg
